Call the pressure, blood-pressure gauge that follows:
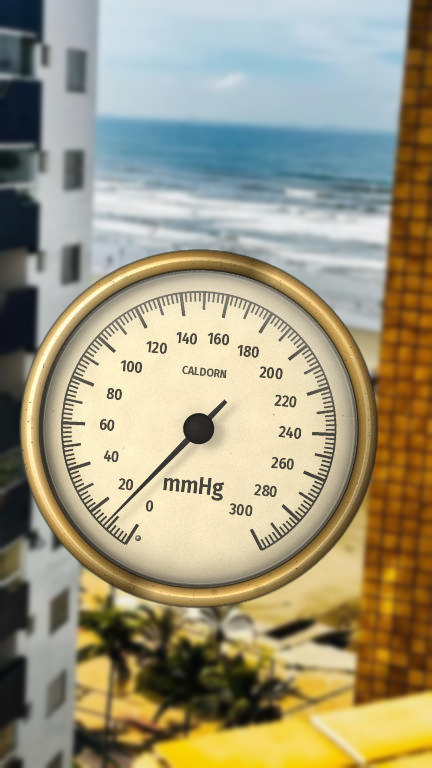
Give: 12 mmHg
